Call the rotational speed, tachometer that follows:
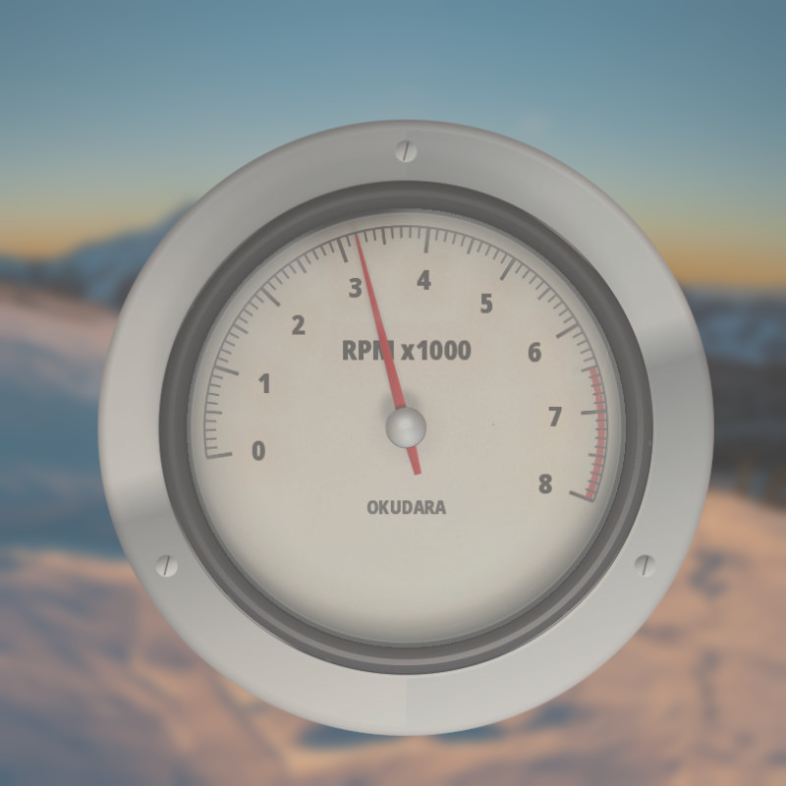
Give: 3200 rpm
